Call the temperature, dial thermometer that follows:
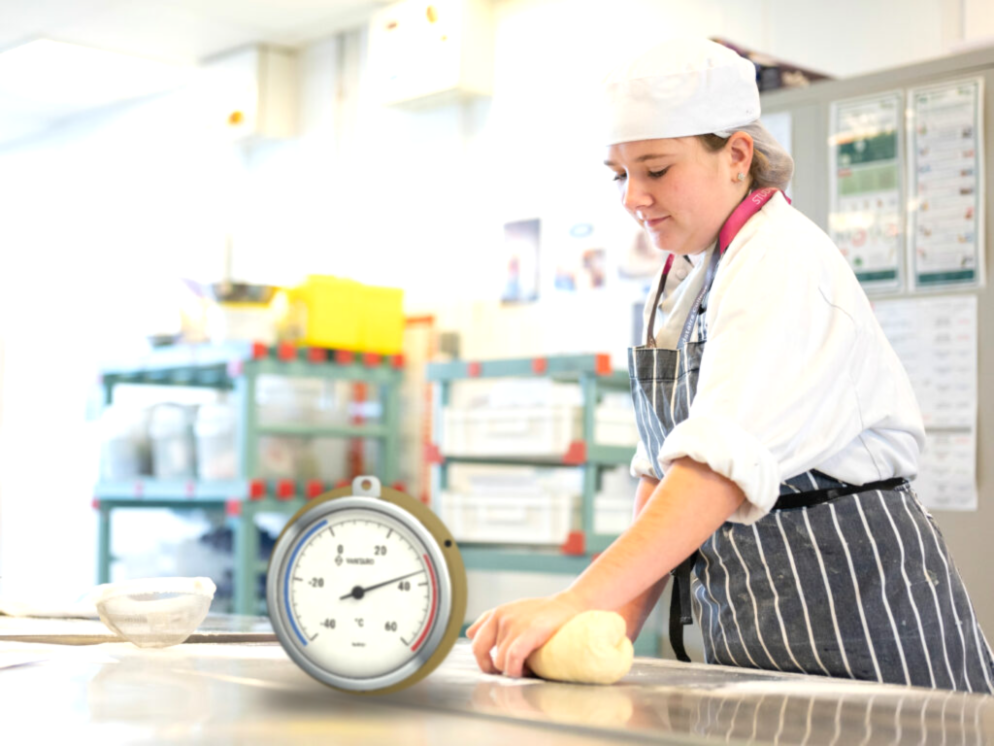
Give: 36 °C
